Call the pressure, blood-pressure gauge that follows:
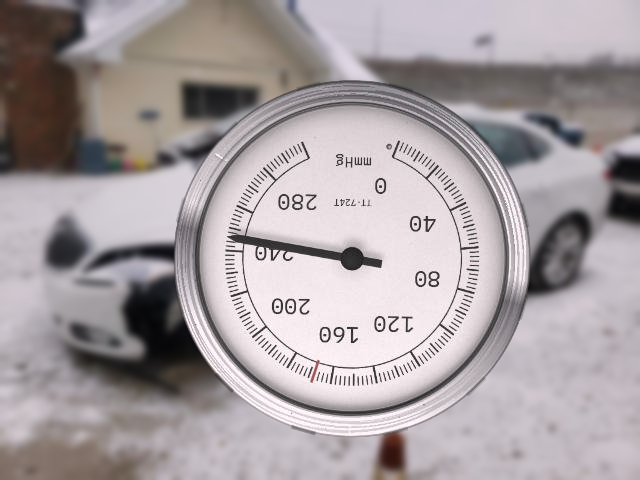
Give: 246 mmHg
